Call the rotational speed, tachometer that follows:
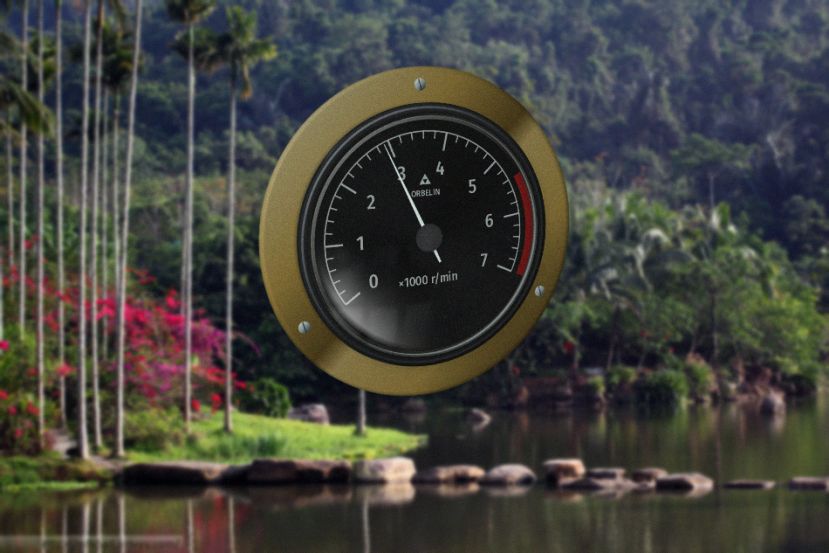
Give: 2900 rpm
